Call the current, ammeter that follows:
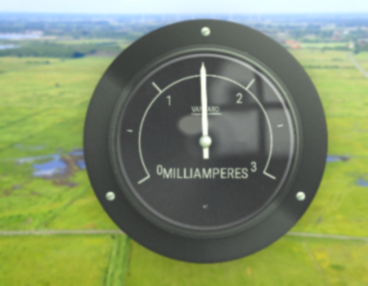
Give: 1.5 mA
